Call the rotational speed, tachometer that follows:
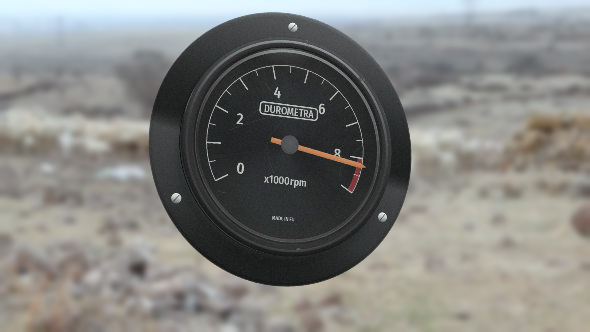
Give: 8250 rpm
